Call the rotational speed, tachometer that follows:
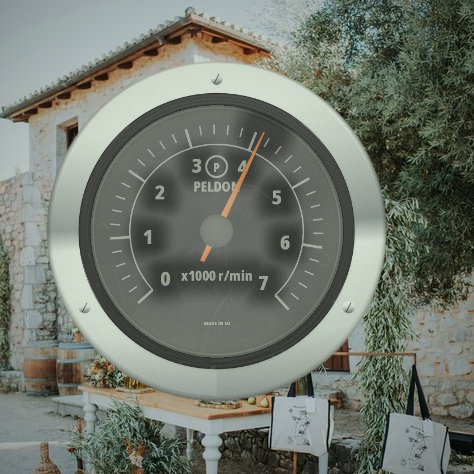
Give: 4100 rpm
